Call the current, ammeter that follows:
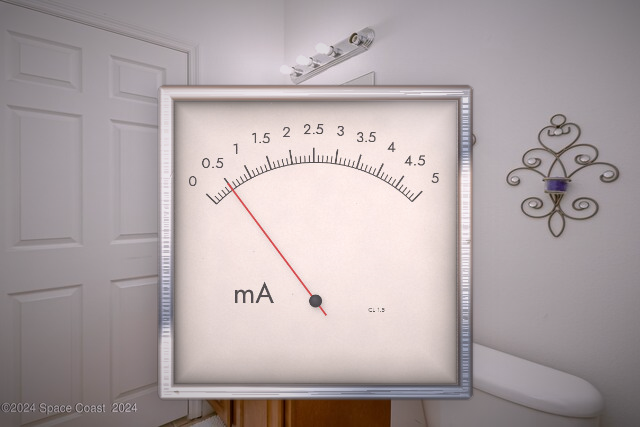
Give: 0.5 mA
